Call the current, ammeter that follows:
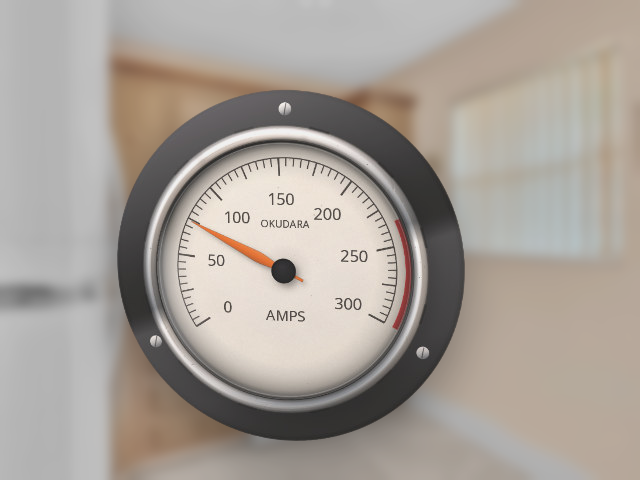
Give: 75 A
